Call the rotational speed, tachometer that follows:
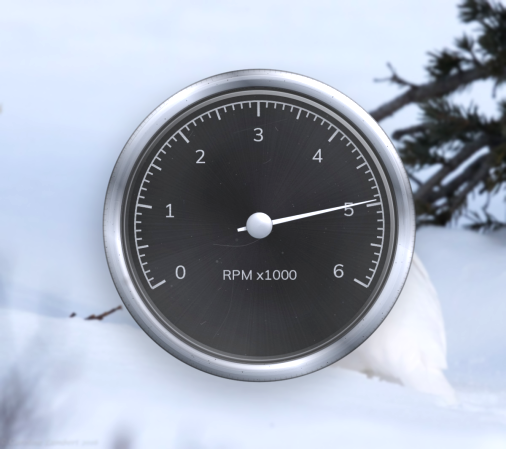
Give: 4950 rpm
